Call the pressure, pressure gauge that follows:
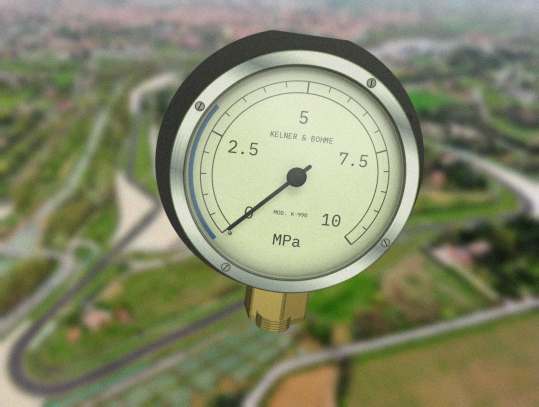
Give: 0 MPa
